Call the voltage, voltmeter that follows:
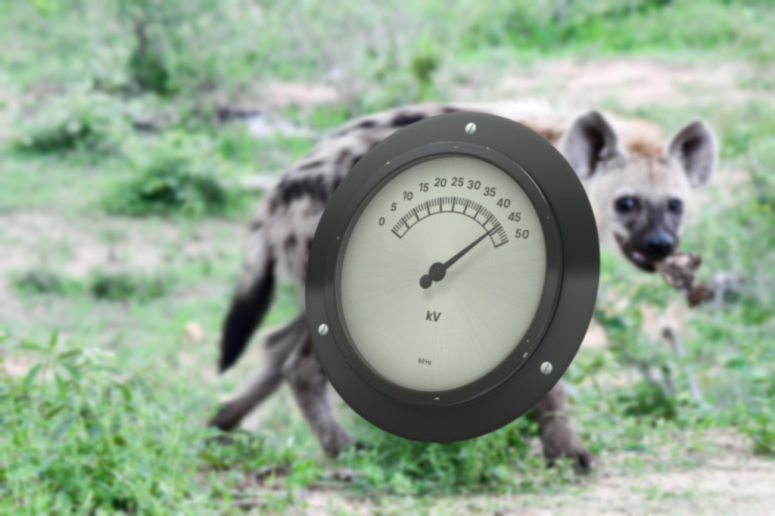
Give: 45 kV
